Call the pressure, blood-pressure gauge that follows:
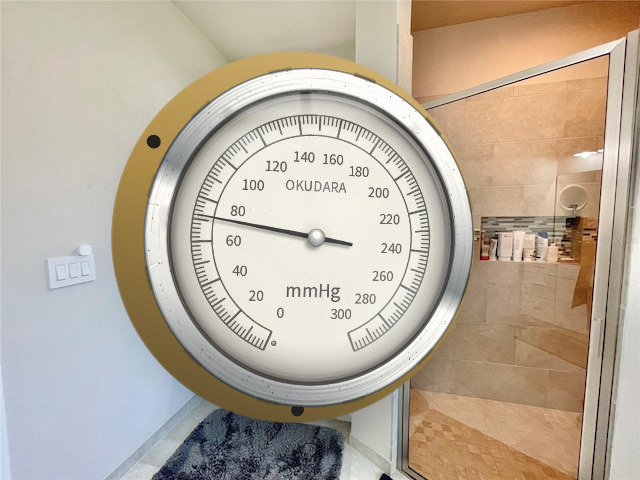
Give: 72 mmHg
